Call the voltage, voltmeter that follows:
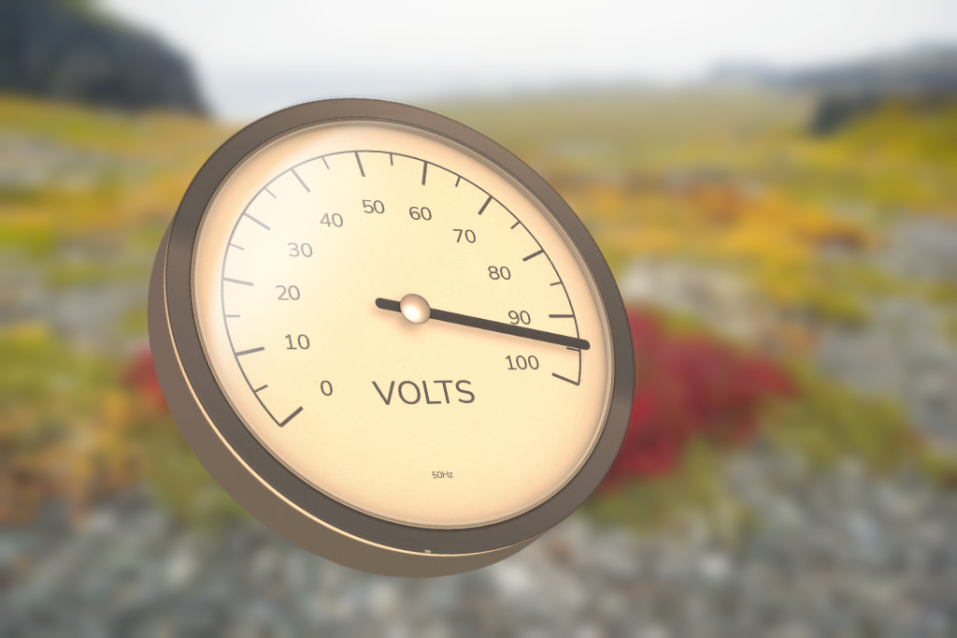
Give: 95 V
